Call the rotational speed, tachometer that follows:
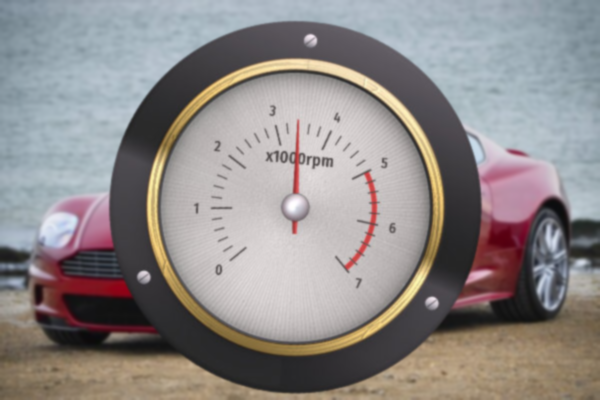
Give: 3400 rpm
